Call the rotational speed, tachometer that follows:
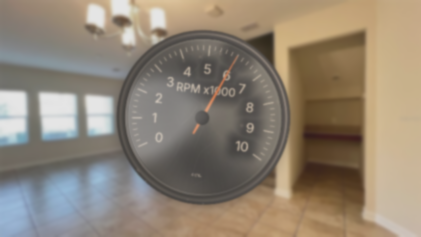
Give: 6000 rpm
